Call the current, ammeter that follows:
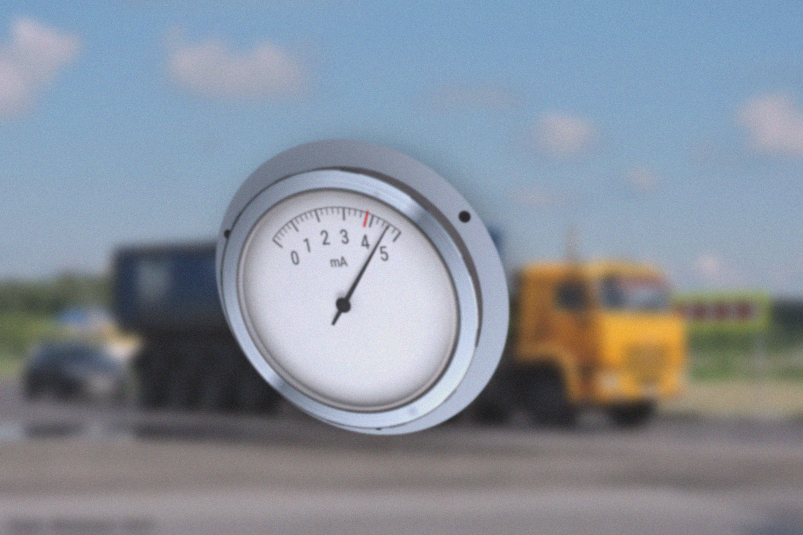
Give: 4.6 mA
